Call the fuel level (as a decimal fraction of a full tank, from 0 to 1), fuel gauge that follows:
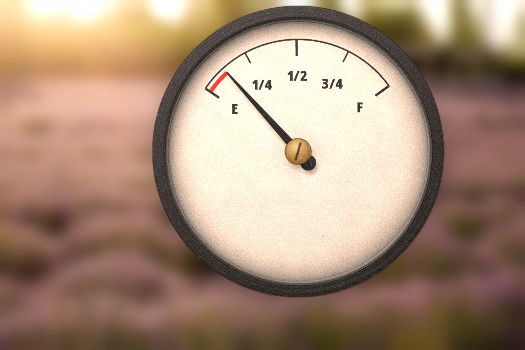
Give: 0.125
